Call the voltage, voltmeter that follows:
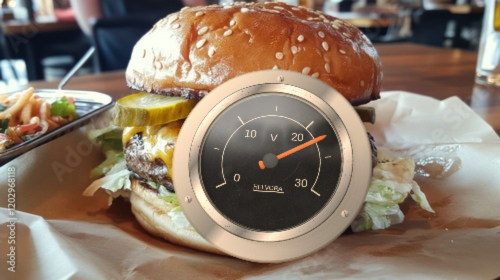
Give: 22.5 V
